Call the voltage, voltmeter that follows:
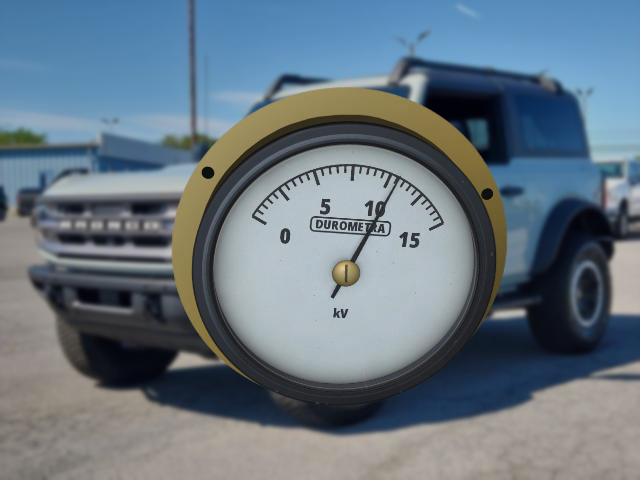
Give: 10.5 kV
